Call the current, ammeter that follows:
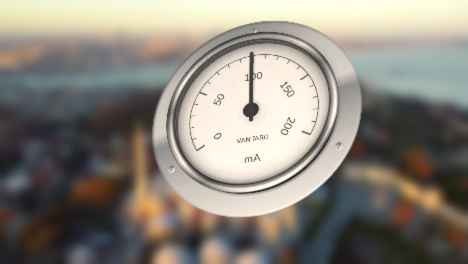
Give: 100 mA
